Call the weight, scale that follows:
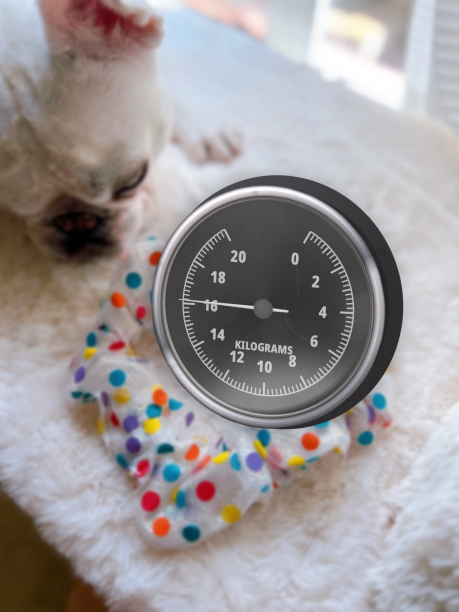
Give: 16.2 kg
